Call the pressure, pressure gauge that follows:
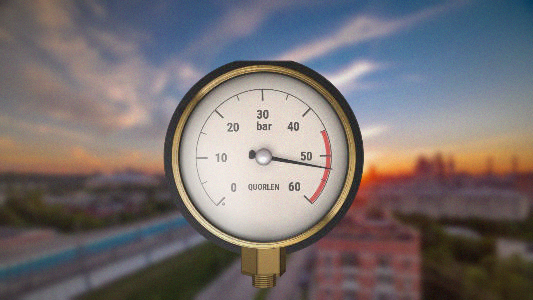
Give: 52.5 bar
